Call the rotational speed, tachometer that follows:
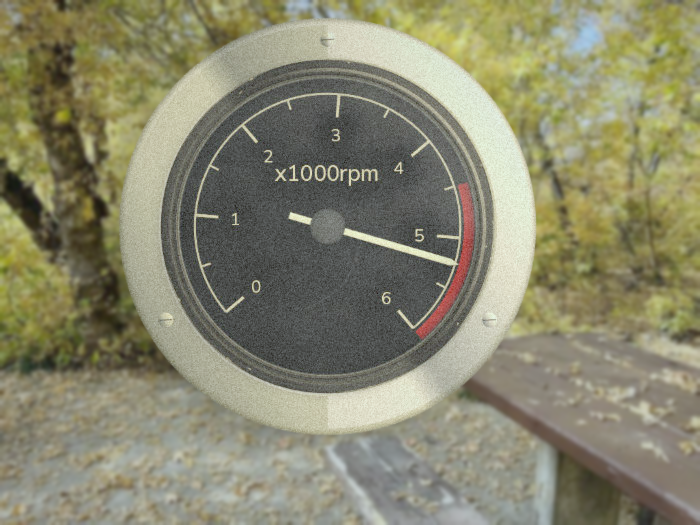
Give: 5250 rpm
